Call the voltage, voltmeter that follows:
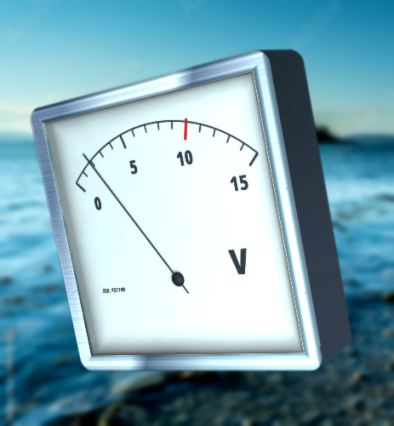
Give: 2 V
